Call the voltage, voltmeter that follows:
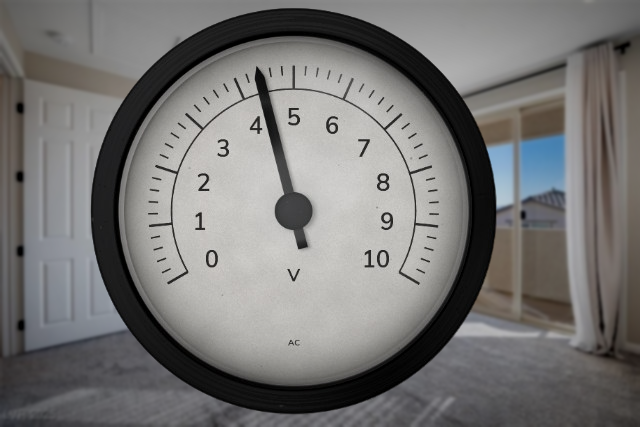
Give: 4.4 V
